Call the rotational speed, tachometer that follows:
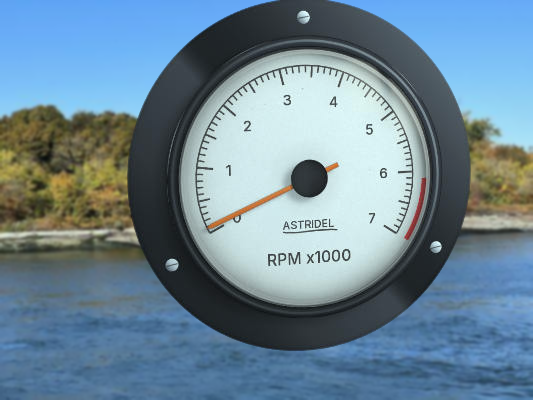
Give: 100 rpm
